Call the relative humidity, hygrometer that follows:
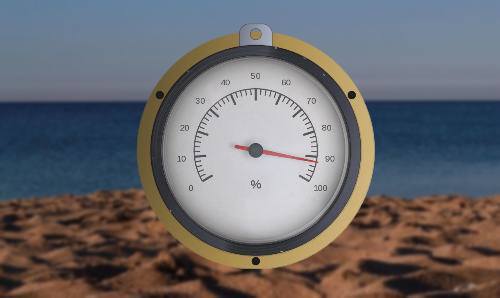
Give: 92 %
